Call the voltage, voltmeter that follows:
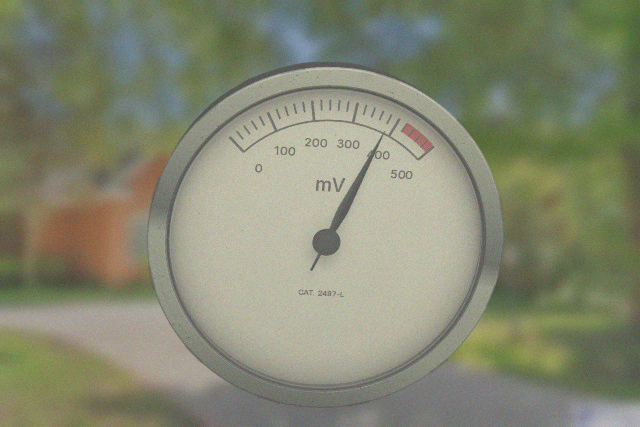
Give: 380 mV
